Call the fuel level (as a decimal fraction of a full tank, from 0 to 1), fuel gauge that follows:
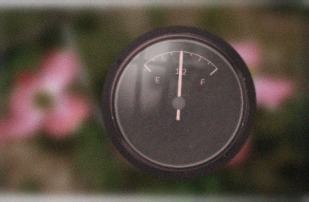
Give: 0.5
